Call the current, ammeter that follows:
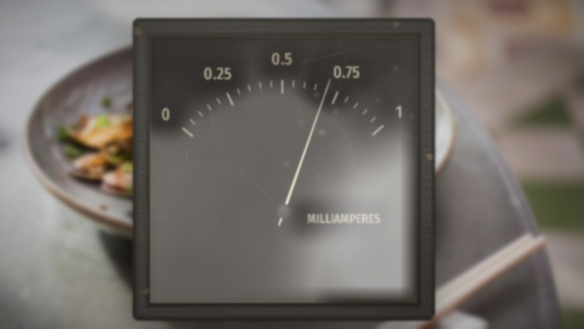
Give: 0.7 mA
